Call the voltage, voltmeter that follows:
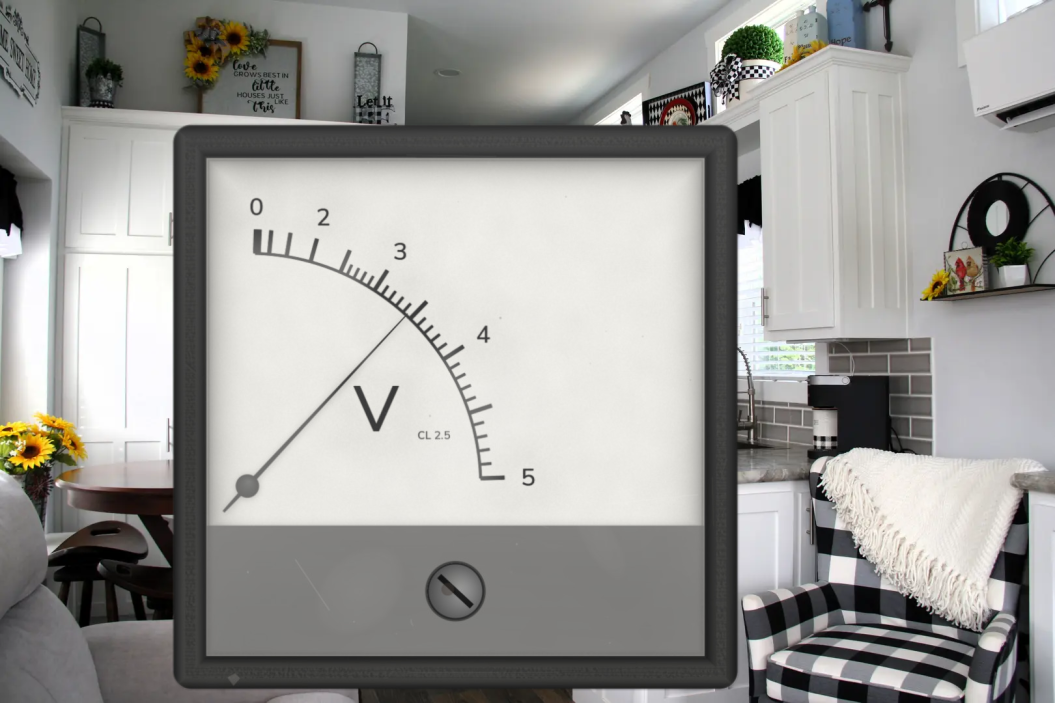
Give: 3.45 V
